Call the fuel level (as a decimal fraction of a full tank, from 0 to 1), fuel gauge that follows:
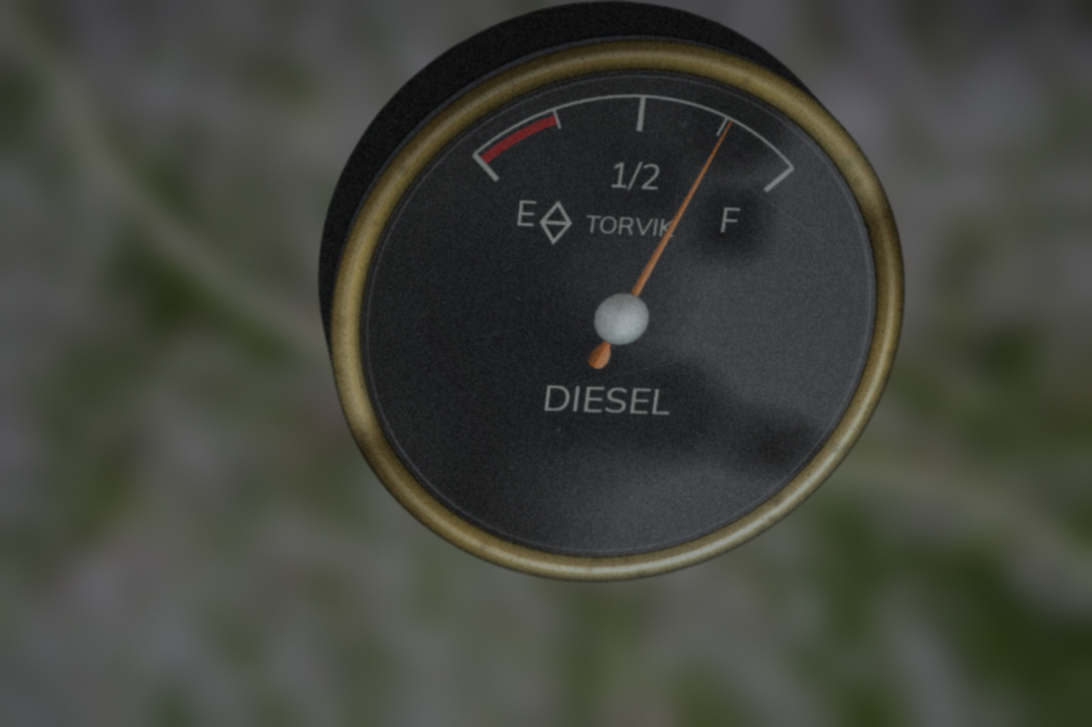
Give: 0.75
